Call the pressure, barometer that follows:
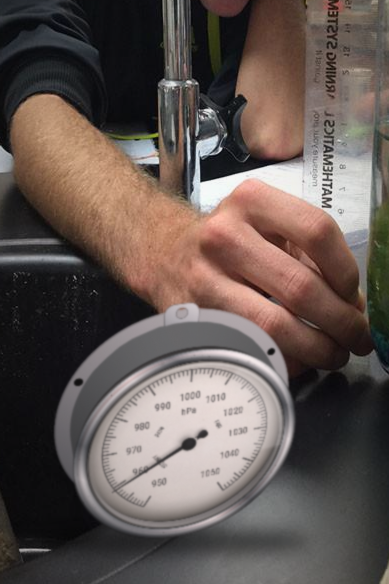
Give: 960 hPa
